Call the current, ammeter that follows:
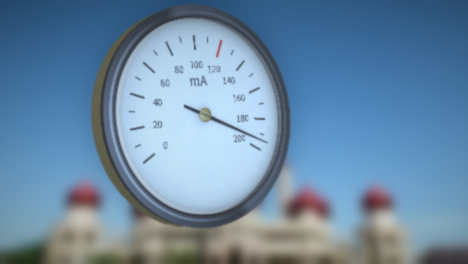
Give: 195 mA
